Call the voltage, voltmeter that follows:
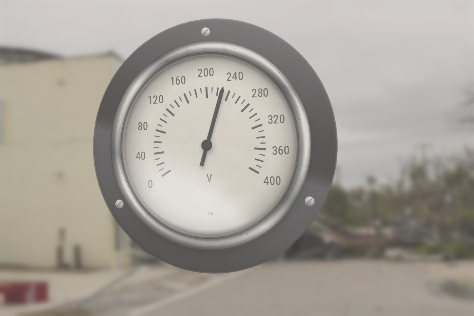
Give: 230 V
